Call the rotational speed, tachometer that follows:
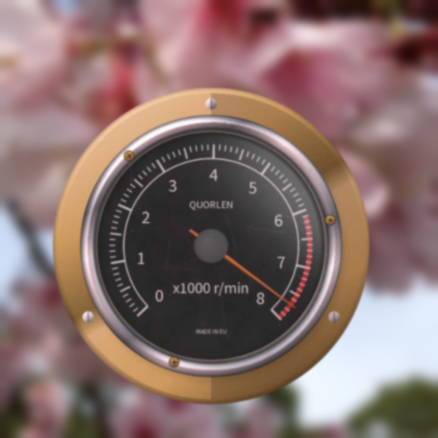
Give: 7700 rpm
